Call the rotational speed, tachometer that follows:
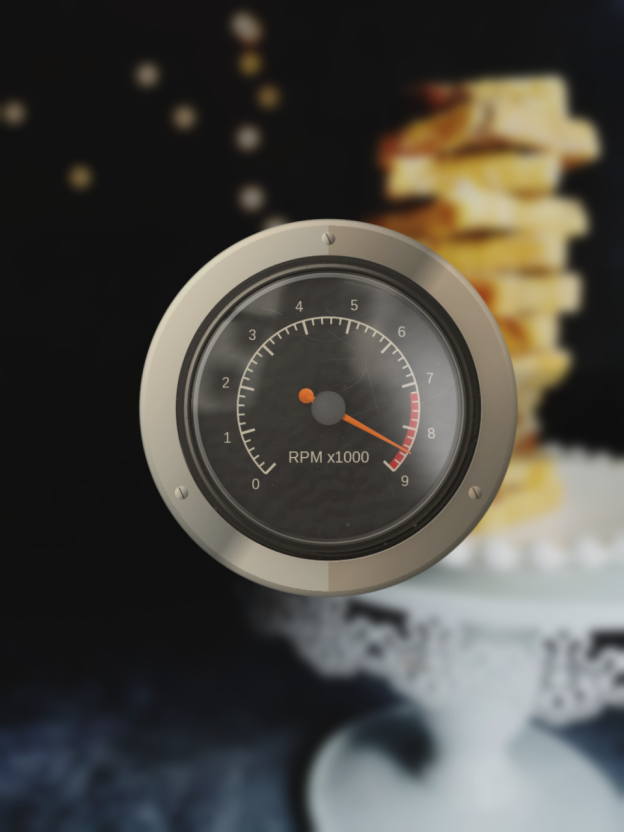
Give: 8500 rpm
